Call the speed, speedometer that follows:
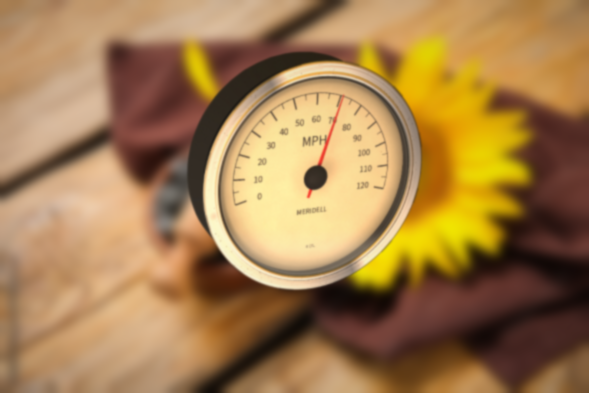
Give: 70 mph
